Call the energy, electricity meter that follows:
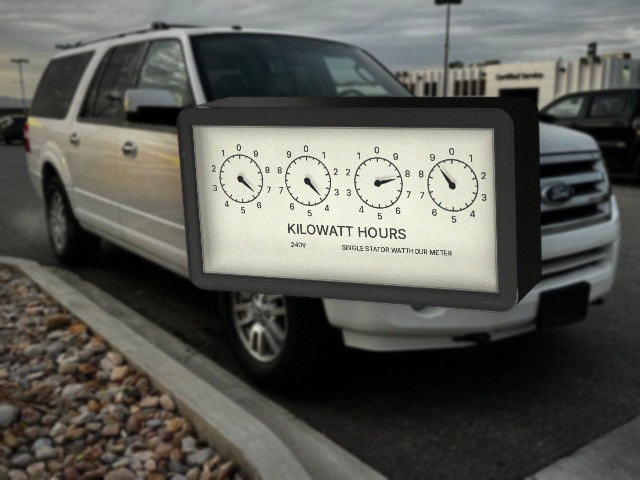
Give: 6379 kWh
